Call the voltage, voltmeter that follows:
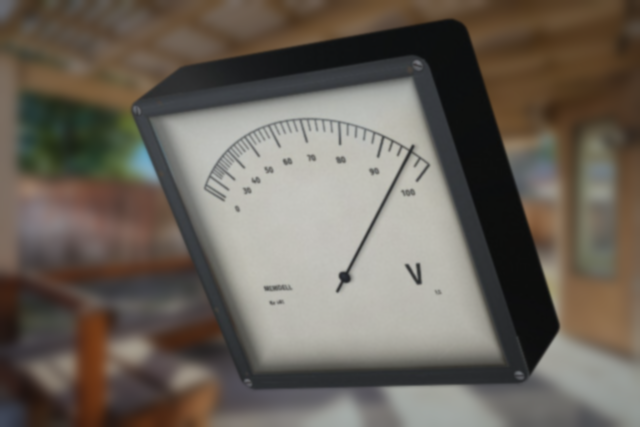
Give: 96 V
